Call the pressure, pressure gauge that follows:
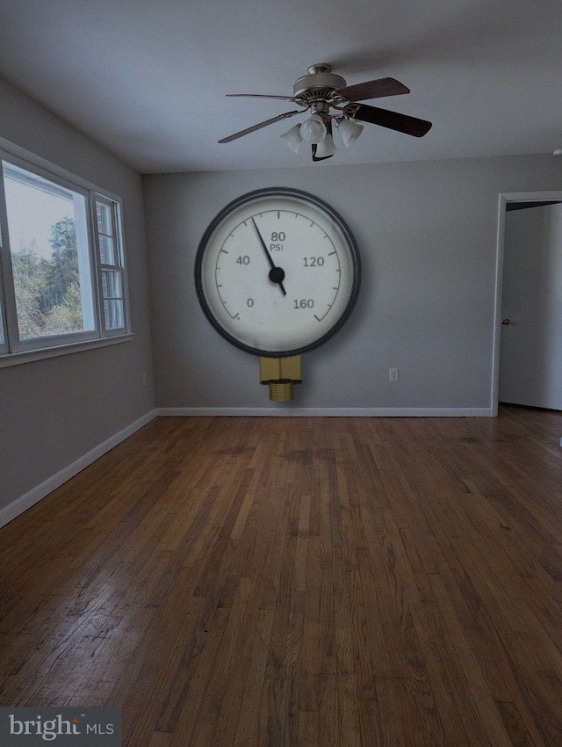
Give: 65 psi
